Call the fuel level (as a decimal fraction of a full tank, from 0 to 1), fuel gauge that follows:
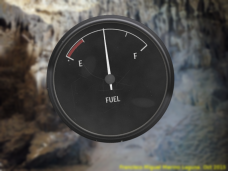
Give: 0.5
